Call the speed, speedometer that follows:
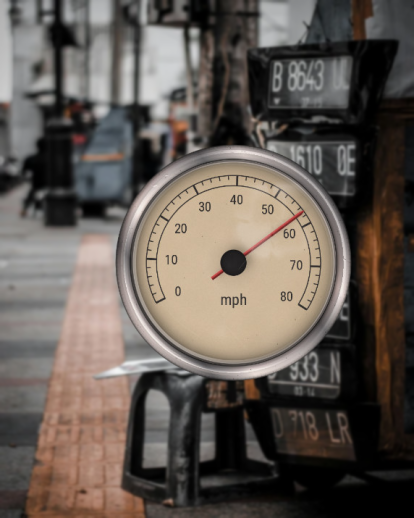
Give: 57 mph
